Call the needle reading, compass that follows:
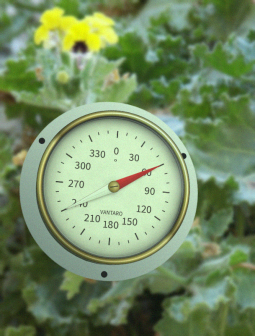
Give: 60 °
